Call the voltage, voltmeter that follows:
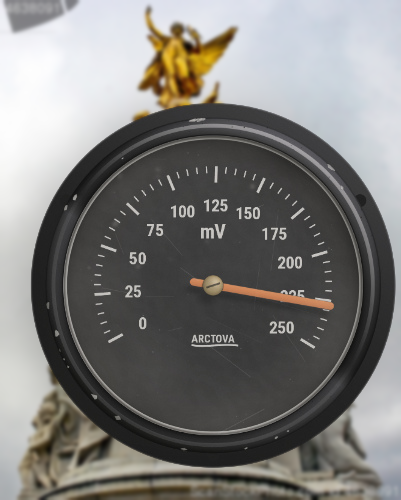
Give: 227.5 mV
